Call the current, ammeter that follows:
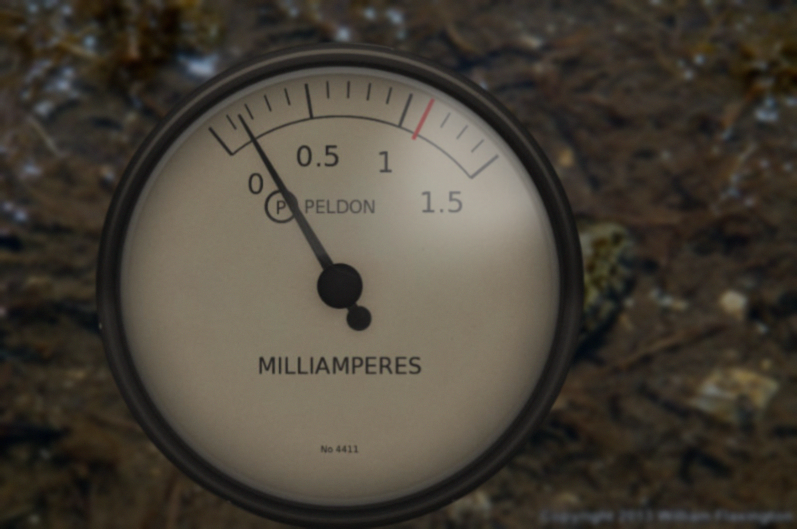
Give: 0.15 mA
